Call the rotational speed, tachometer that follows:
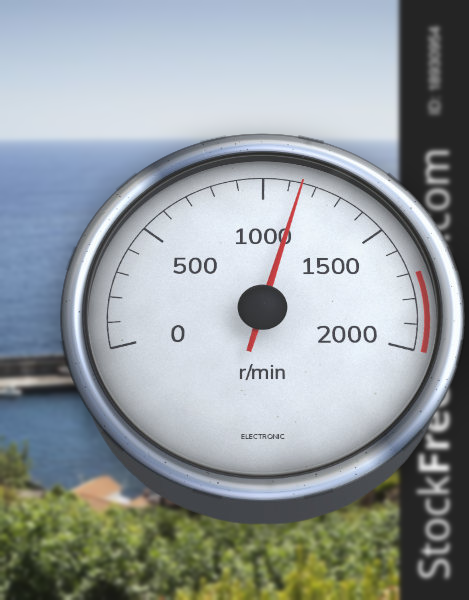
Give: 1150 rpm
